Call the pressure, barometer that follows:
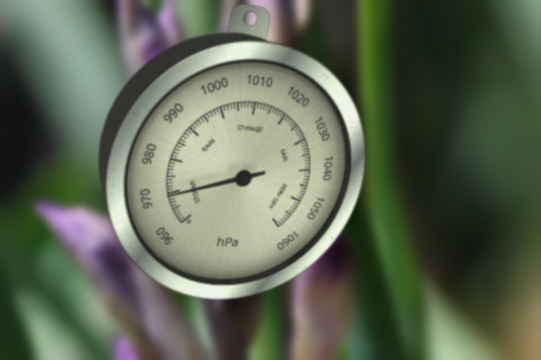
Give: 970 hPa
